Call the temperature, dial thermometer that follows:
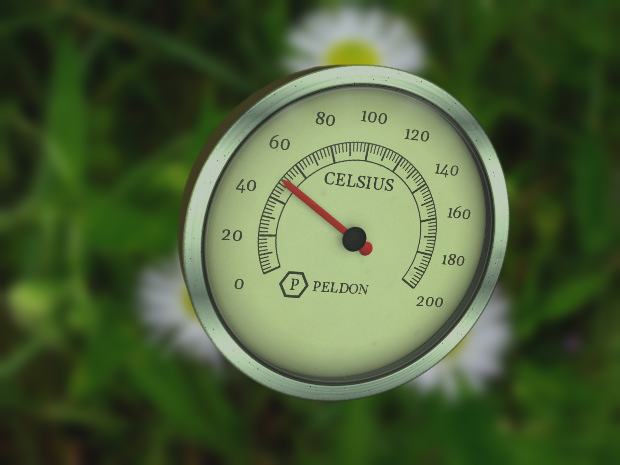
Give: 50 °C
